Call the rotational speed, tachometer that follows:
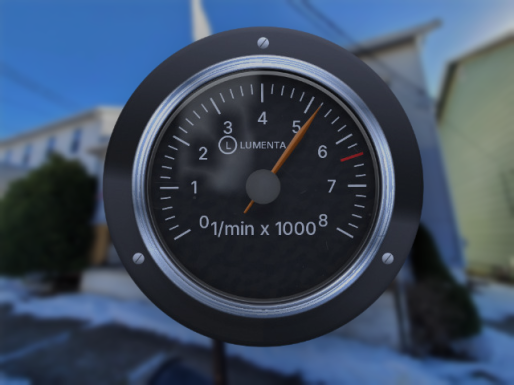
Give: 5200 rpm
